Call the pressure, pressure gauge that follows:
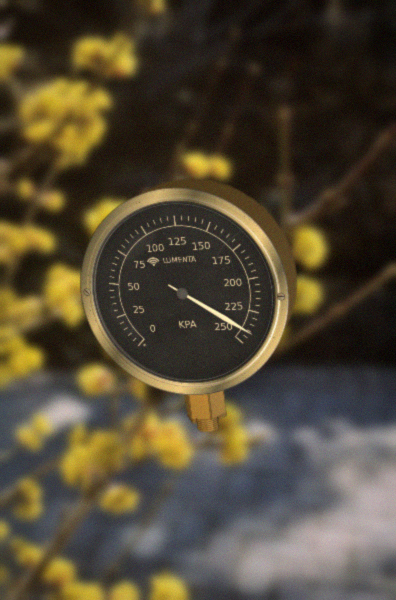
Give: 240 kPa
